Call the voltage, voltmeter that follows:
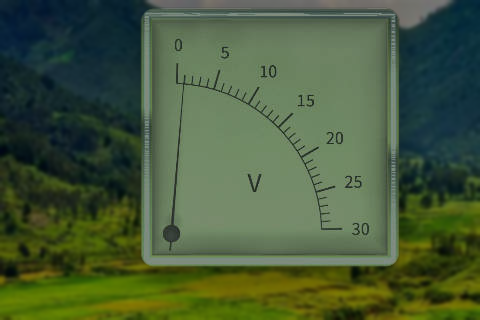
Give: 1 V
